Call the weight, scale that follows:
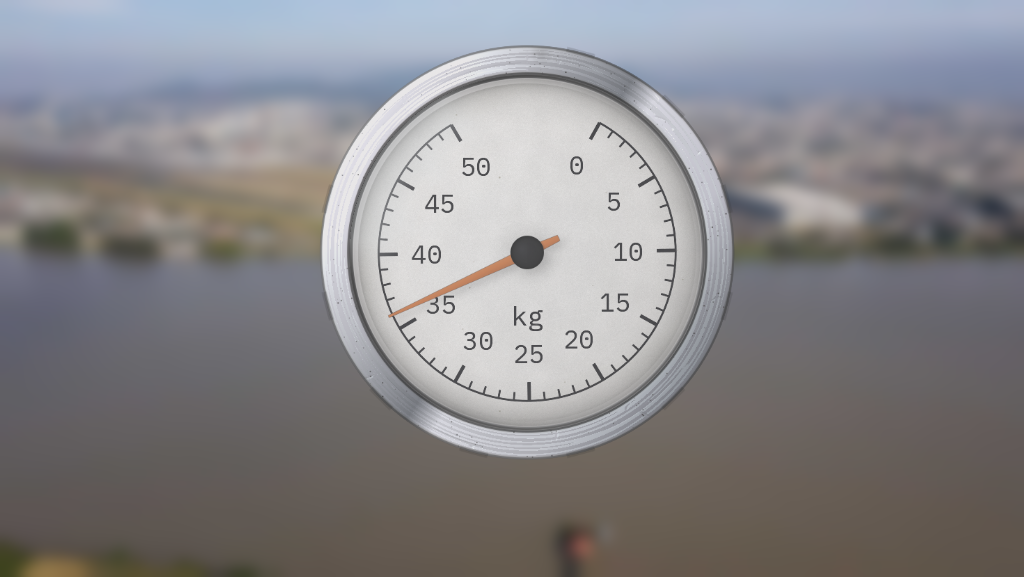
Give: 36 kg
